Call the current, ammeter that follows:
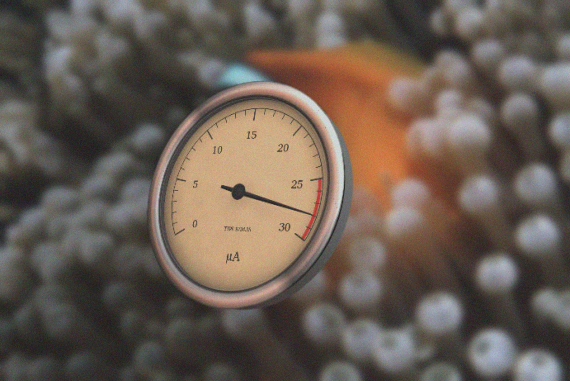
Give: 28 µA
